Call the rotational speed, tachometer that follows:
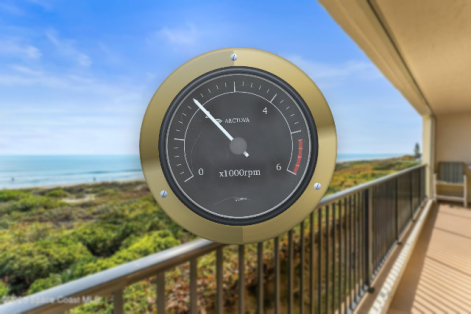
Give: 2000 rpm
